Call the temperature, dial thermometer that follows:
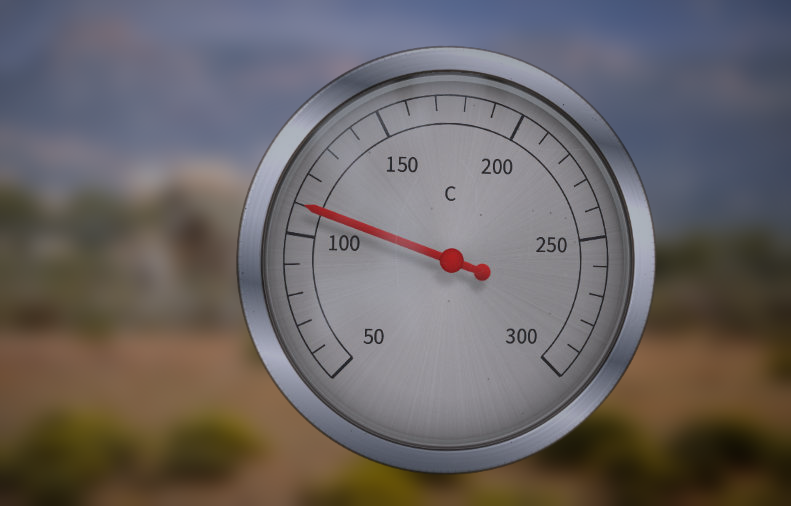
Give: 110 °C
